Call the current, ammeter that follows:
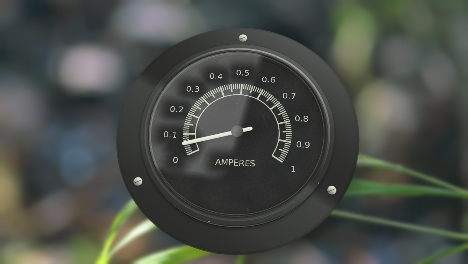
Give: 0.05 A
